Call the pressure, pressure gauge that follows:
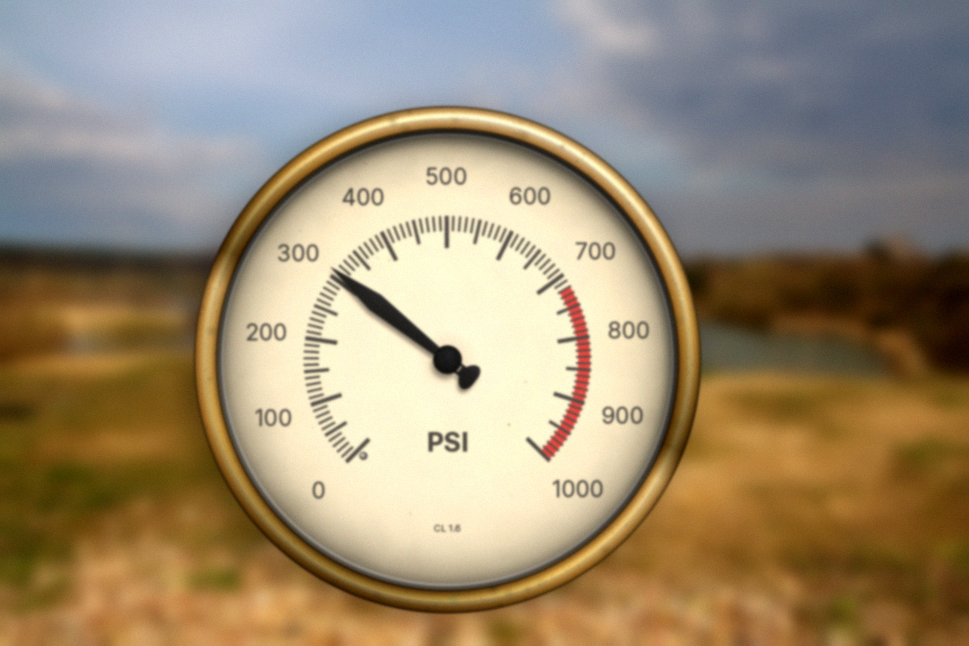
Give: 310 psi
